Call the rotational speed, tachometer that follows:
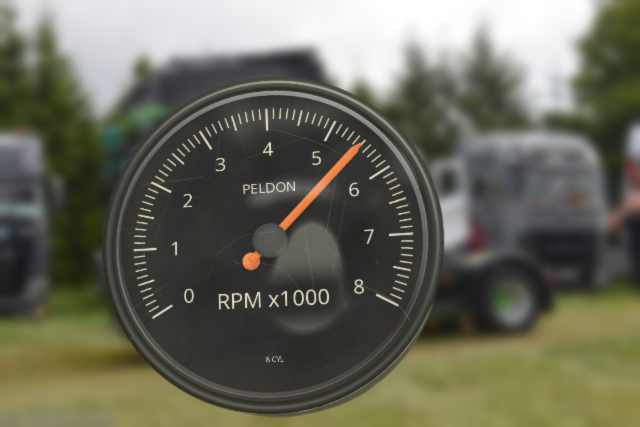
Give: 5500 rpm
